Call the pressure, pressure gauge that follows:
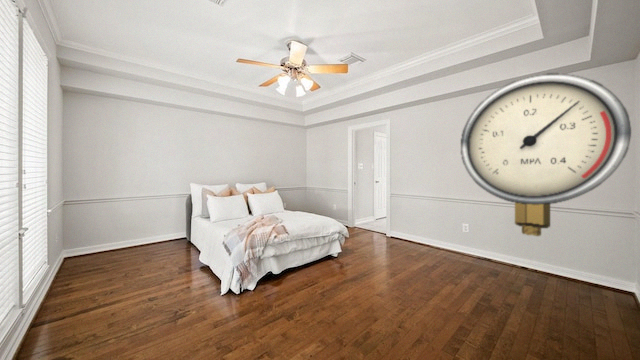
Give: 0.27 MPa
